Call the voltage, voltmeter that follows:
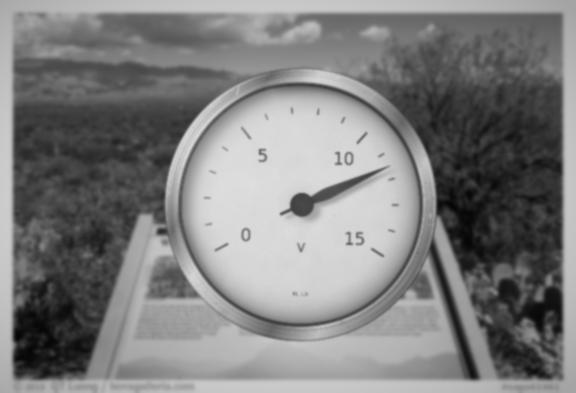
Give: 11.5 V
